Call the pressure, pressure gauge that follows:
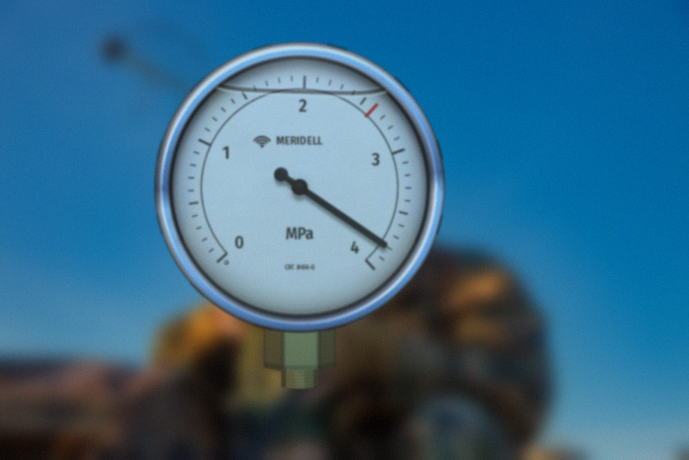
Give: 3.8 MPa
